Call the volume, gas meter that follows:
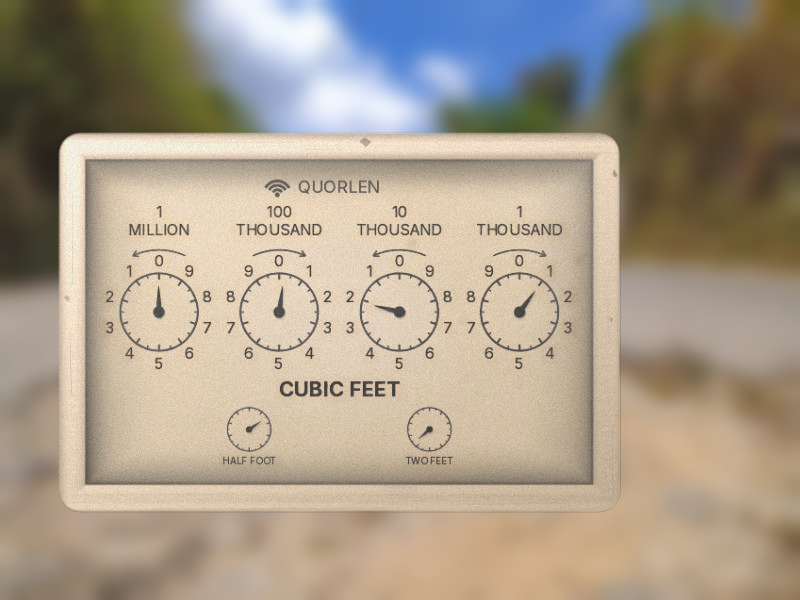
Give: 2100 ft³
